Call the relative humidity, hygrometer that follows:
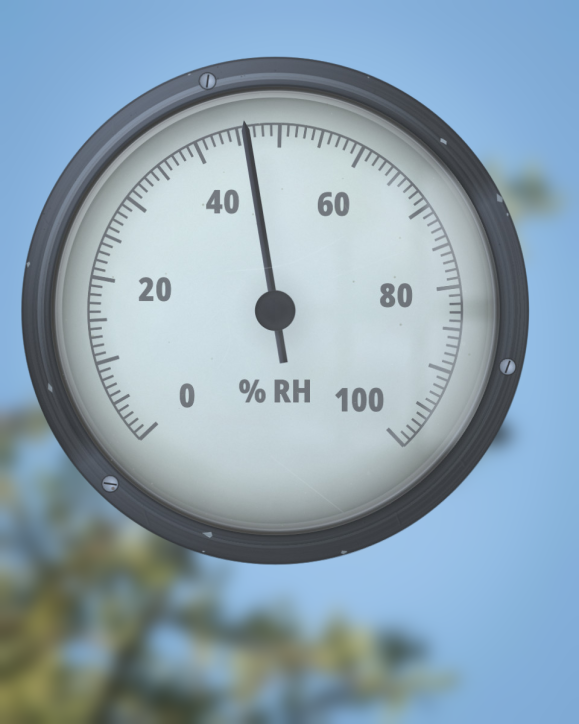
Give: 46 %
